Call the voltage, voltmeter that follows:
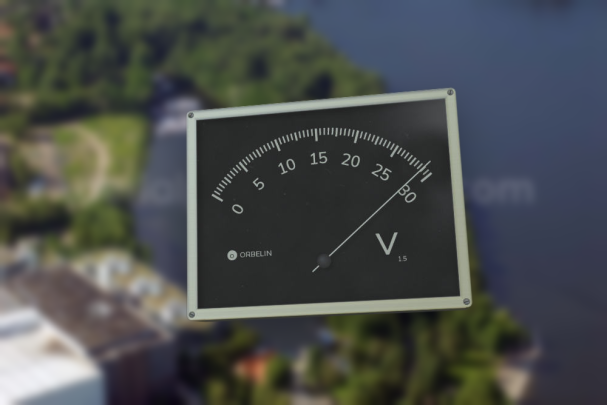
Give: 29 V
